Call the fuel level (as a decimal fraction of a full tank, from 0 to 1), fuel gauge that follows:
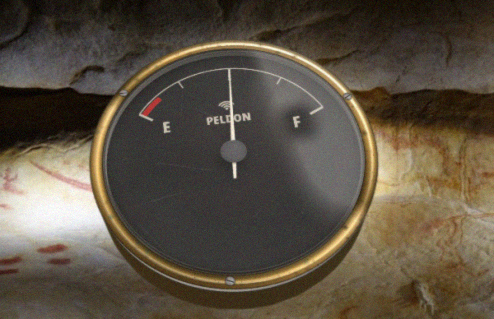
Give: 0.5
